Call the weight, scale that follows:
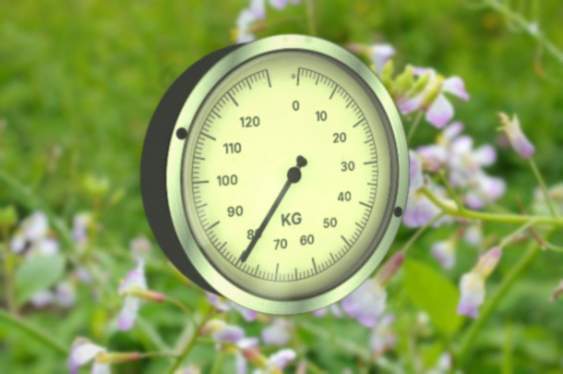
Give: 80 kg
